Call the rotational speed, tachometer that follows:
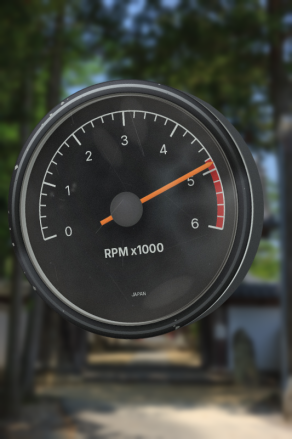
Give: 4900 rpm
